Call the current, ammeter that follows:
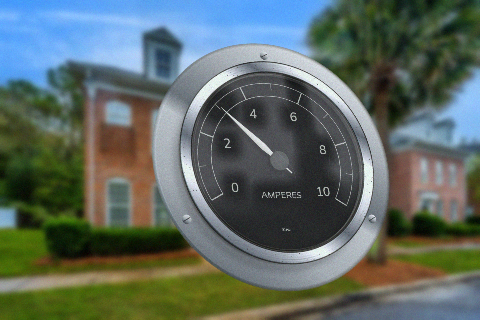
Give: 3 A
